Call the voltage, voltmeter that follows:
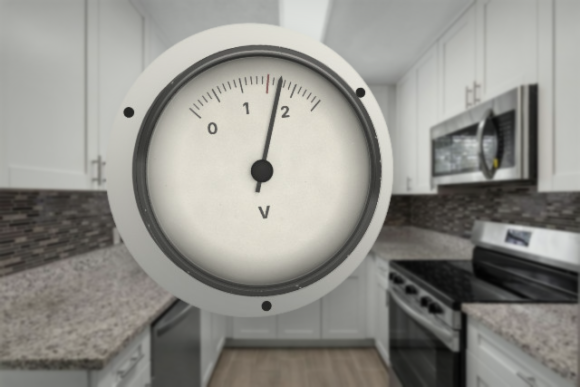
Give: 1.7 V
